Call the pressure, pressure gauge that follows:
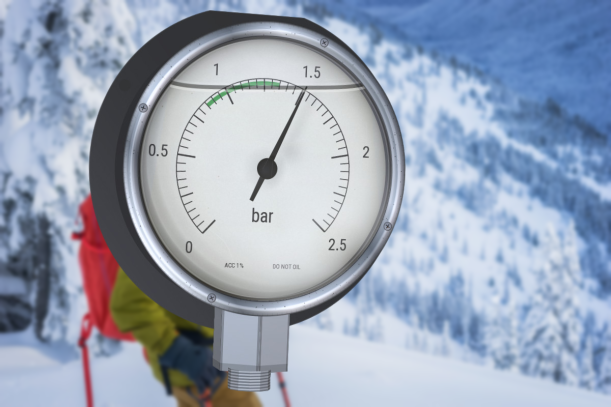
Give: 1.5 bar
